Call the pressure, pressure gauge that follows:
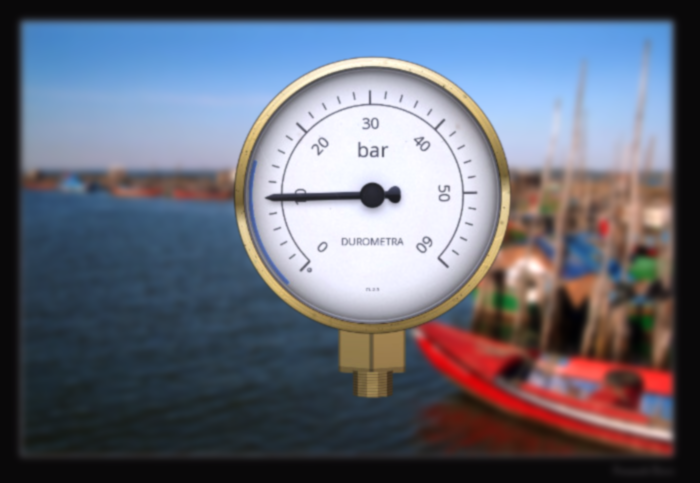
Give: 10 bar
